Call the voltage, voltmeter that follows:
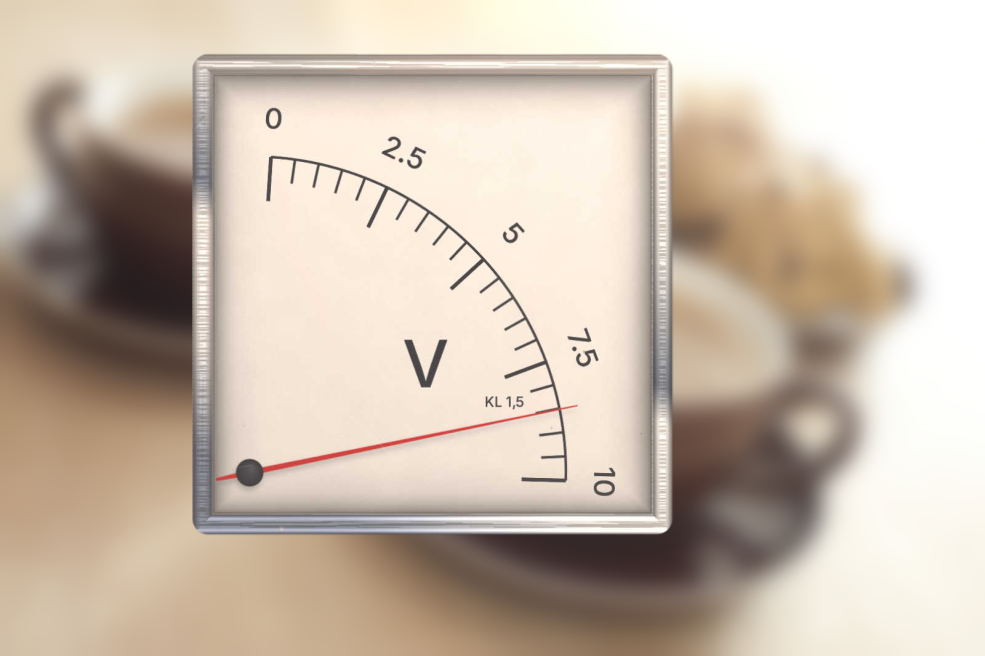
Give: 8.5 V
